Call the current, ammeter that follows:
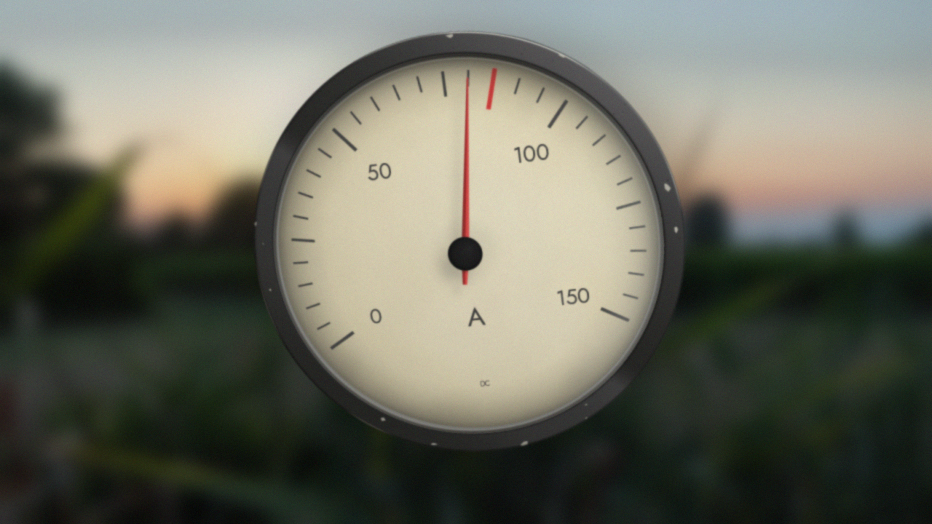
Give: 80 A
